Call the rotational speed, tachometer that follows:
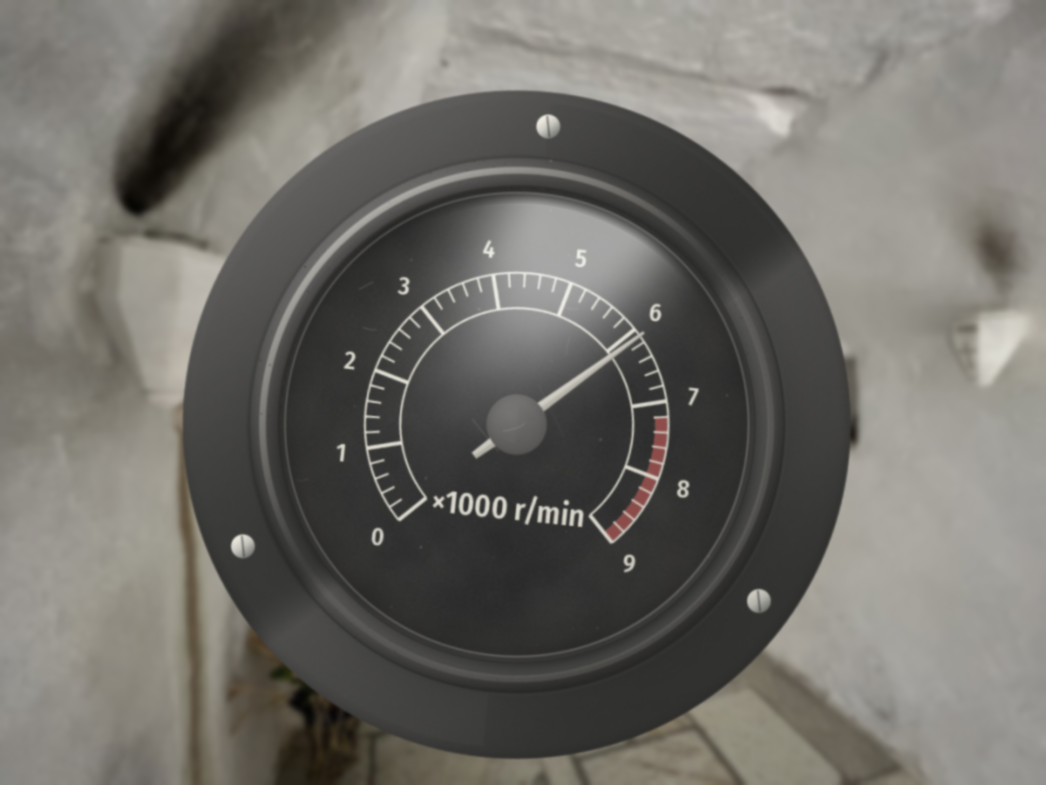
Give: 6100 rpm
